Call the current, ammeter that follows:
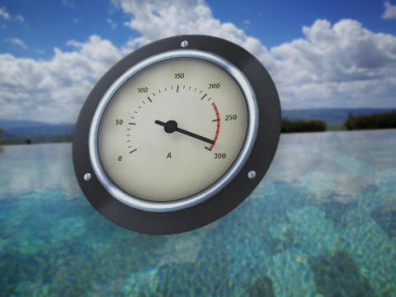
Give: 290 A
